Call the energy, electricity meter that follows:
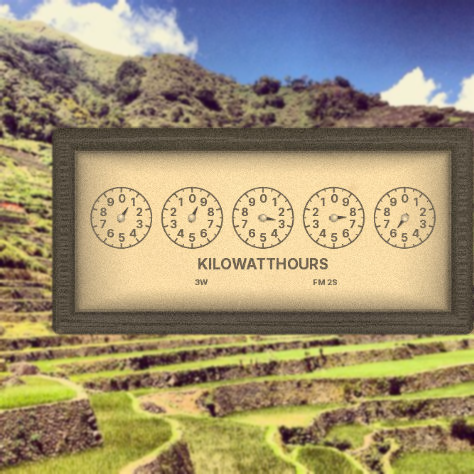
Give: 9276 kWh
